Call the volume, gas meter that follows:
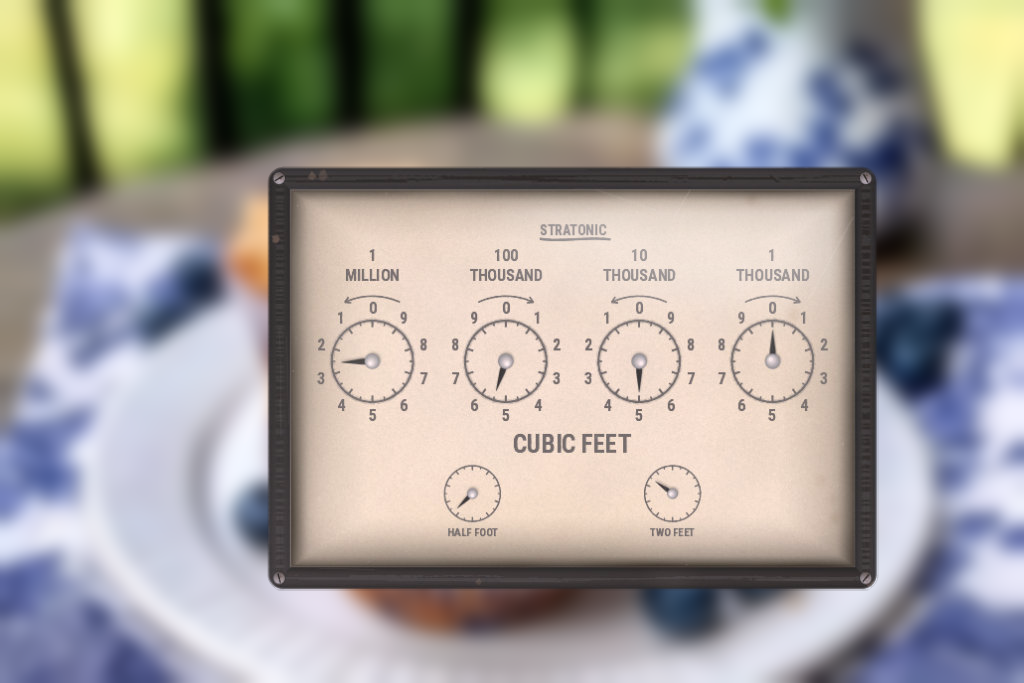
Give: 255000 ft³
